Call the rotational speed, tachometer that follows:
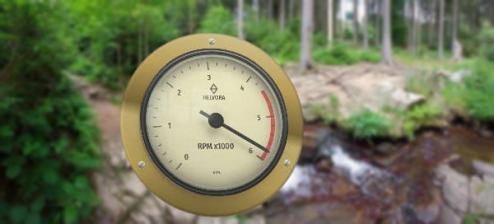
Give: 5800 rpm
